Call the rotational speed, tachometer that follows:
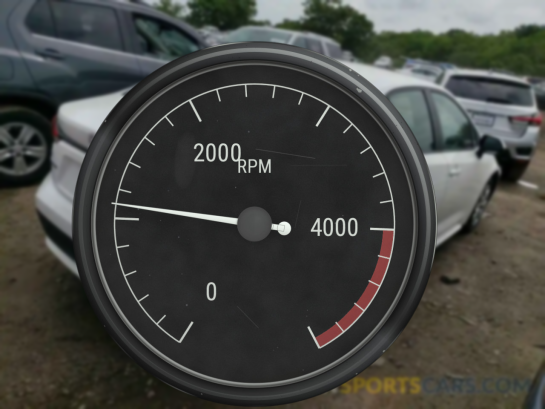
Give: 1100 rpm
